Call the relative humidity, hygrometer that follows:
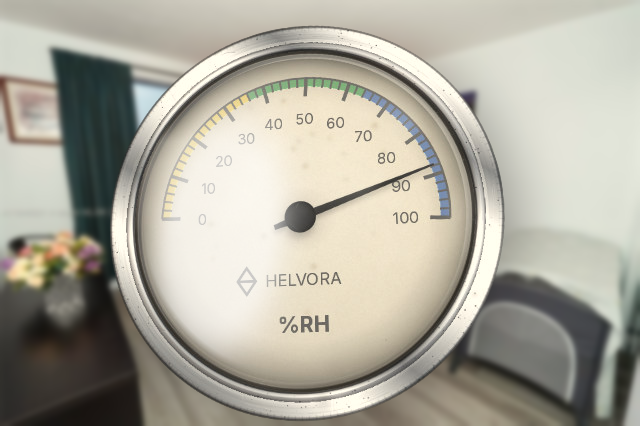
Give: 88 %
